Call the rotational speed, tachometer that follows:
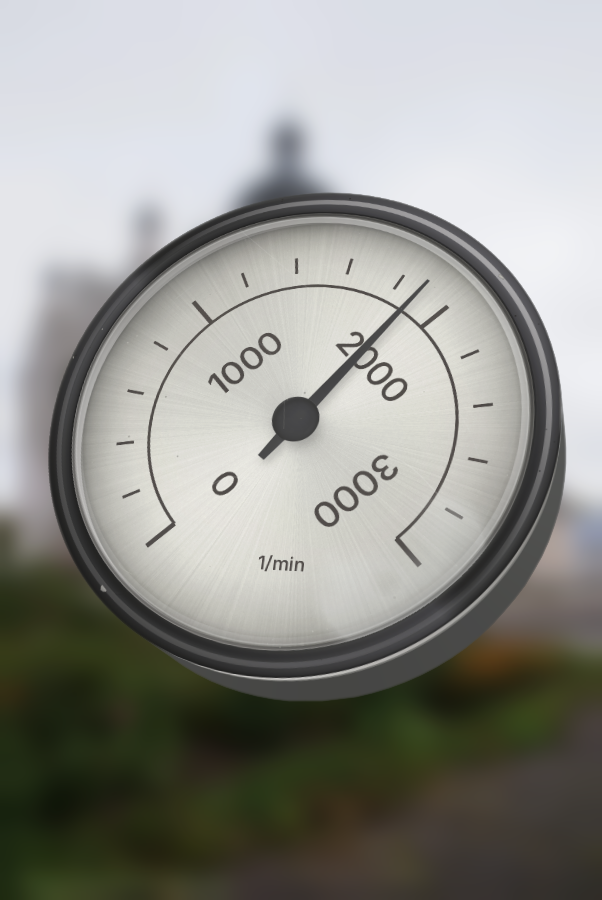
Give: 1900 rpm
